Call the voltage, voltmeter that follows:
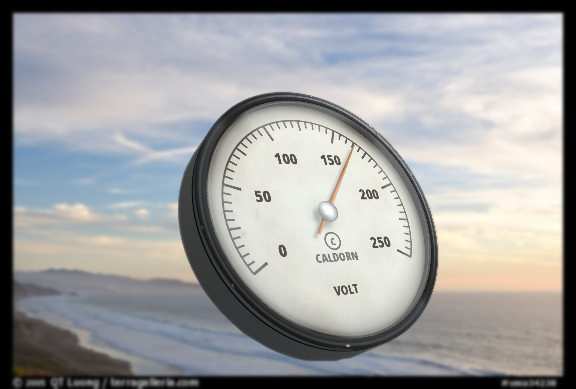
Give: 165 V
